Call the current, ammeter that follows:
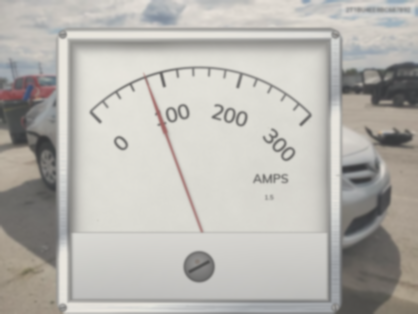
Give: 80 A
